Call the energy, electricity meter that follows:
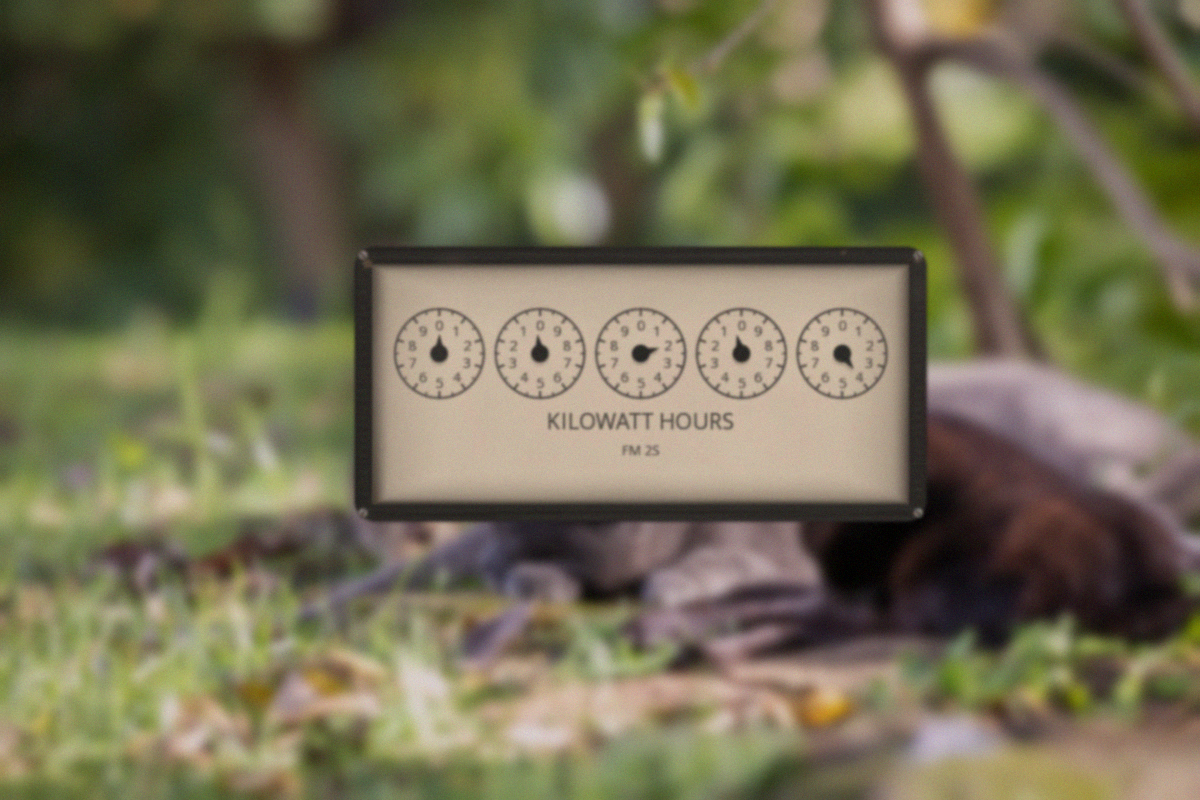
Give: 204 kWh
